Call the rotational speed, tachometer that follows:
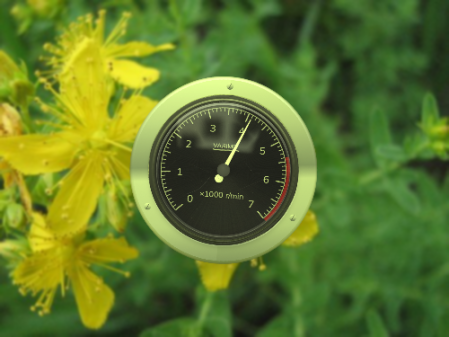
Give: 4100 rpm
